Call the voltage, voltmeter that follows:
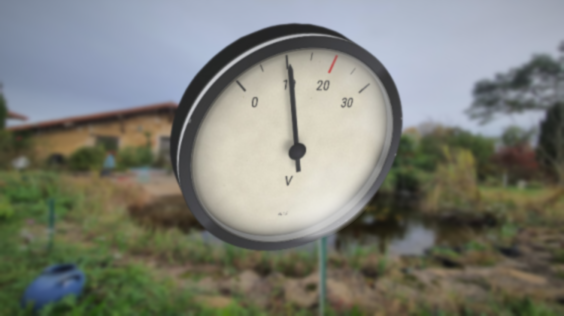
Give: 10 V
